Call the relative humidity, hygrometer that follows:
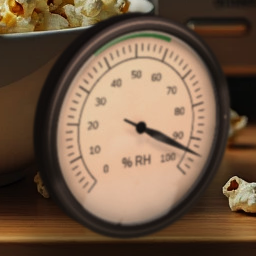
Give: 94 %
